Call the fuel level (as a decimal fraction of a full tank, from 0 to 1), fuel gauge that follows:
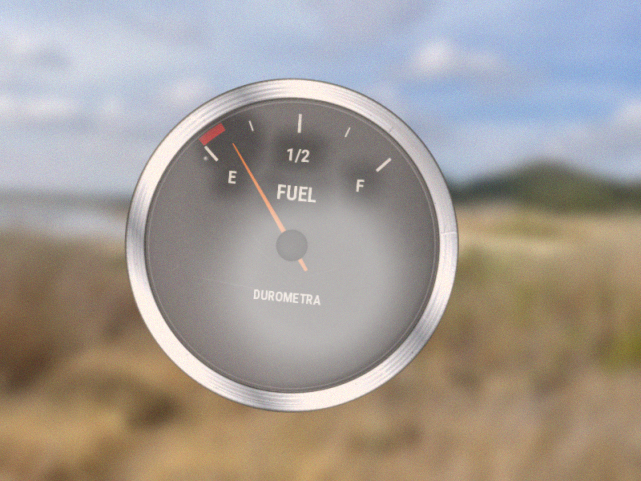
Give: 0.125
